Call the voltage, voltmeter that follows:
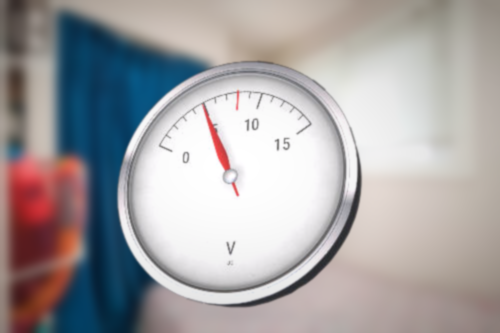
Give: 5 V
